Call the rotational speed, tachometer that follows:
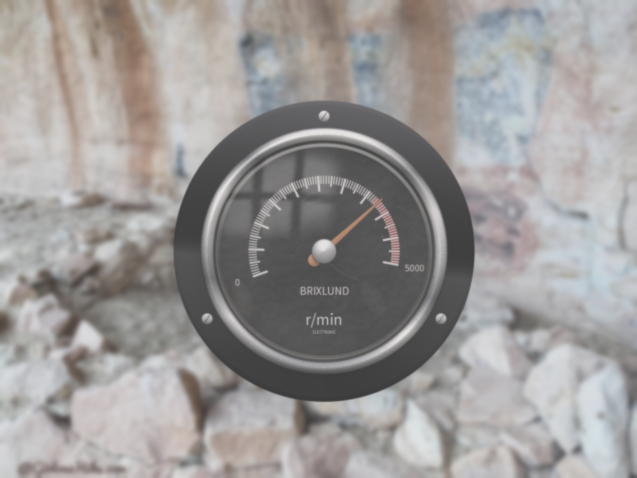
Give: 3750 rpm
